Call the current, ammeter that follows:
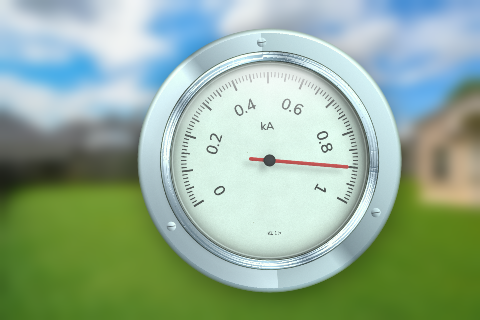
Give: 0.9 kA
